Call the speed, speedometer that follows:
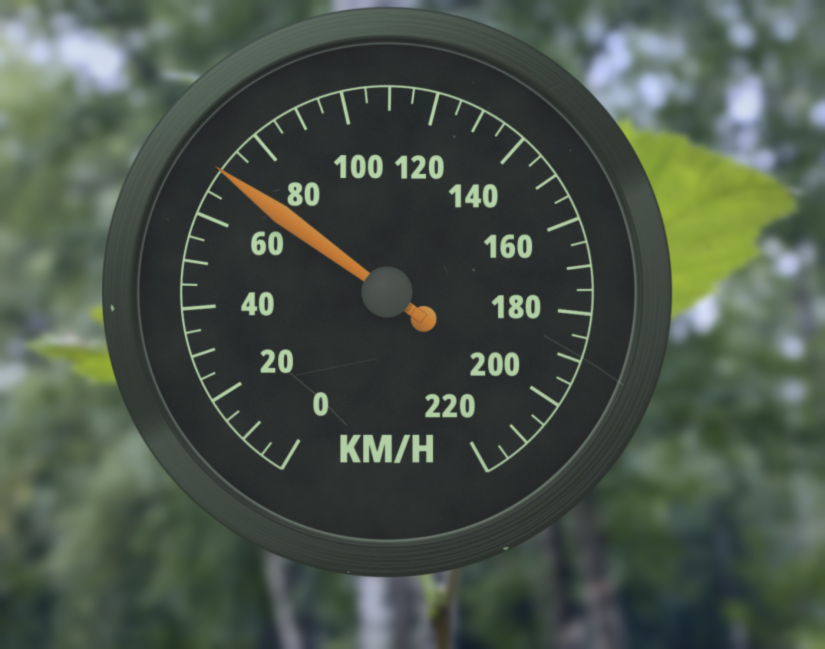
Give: 70 km/h
